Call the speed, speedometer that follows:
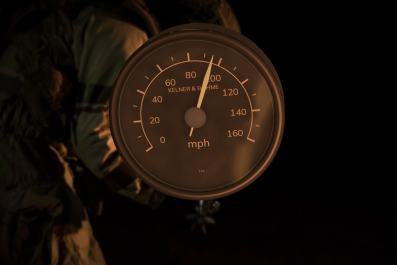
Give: 95 mph
